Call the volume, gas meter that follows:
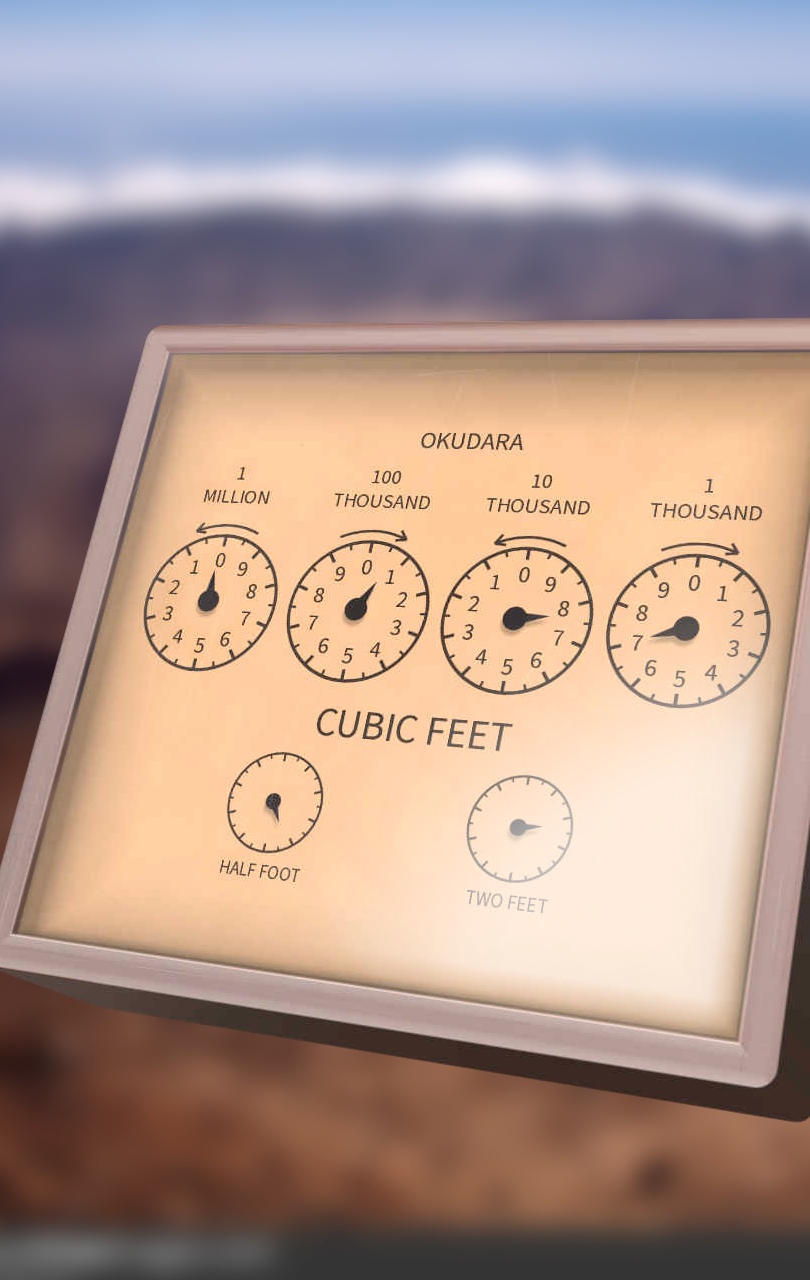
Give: 7700 ft³
